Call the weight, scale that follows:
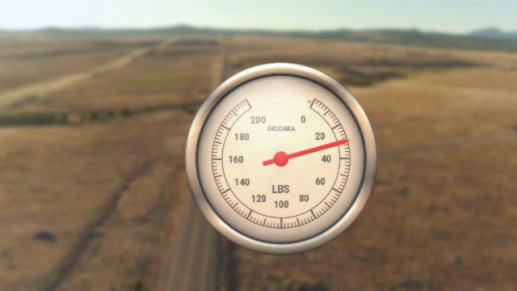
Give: 30 lb
